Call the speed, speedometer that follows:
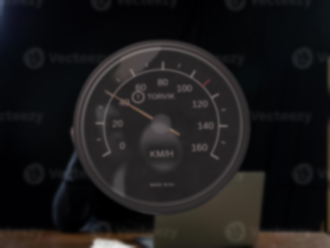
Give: 40 km/h
